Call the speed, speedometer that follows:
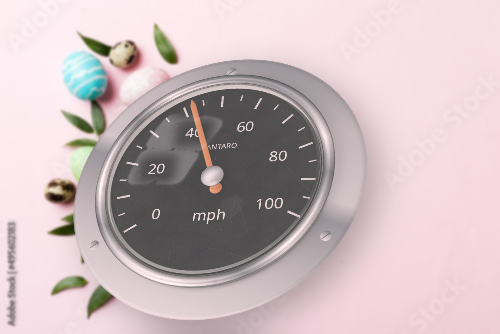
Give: 42.5 mph
